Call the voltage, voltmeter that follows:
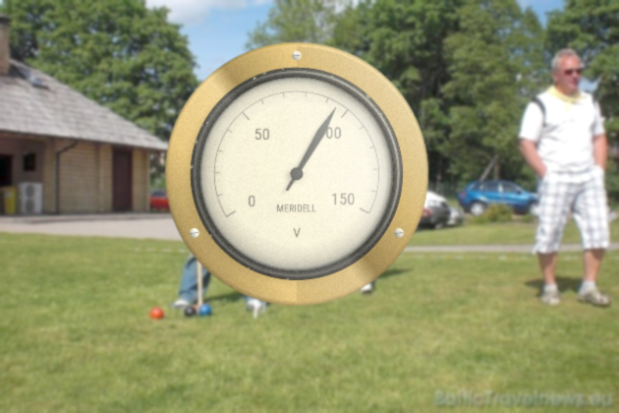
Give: 95 V
